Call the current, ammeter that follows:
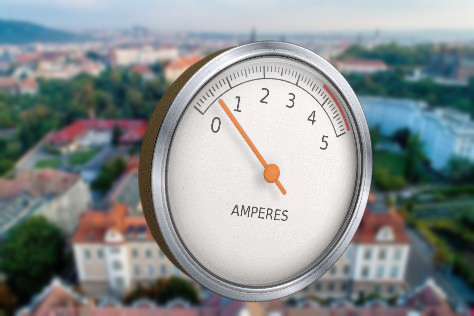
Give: 0.5 A
